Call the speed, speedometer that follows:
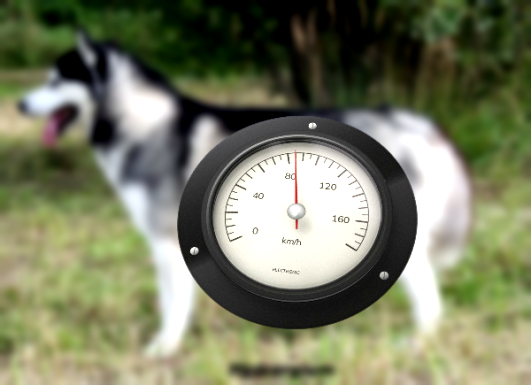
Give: 85 km/h
